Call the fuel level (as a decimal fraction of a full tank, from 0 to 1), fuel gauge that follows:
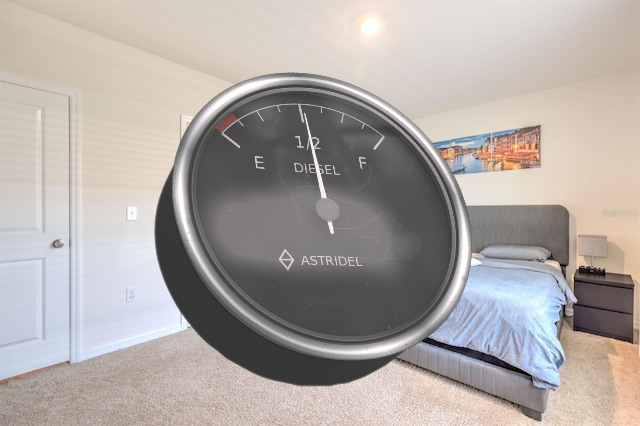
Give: 0.5
